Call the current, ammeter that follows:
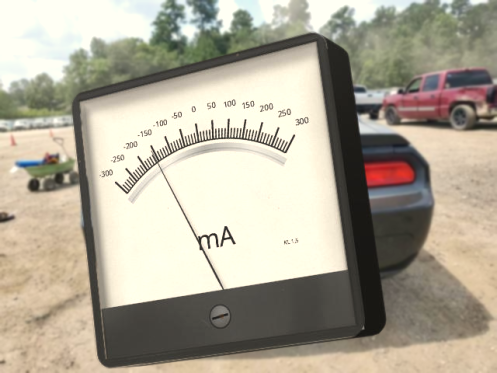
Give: -150 mA
